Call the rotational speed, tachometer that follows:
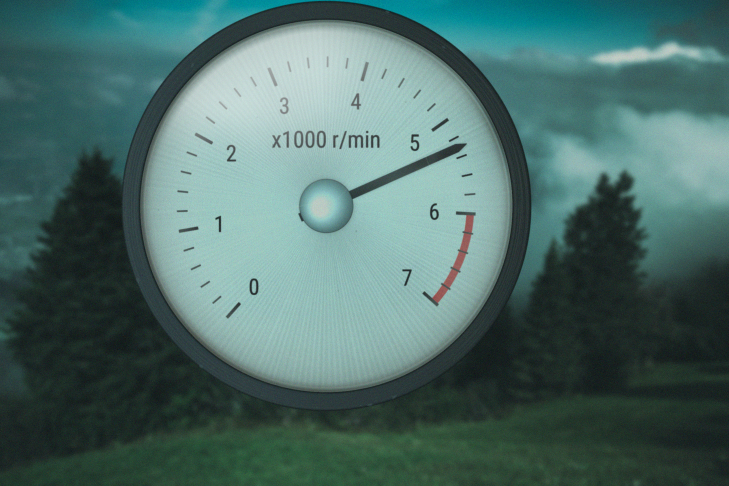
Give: 5300 rpm
